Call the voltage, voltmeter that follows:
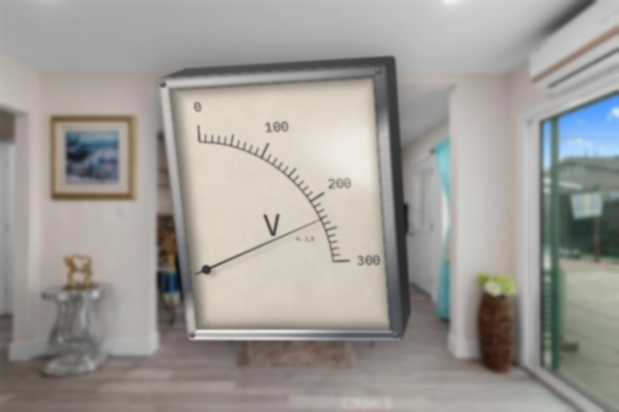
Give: 230 V
